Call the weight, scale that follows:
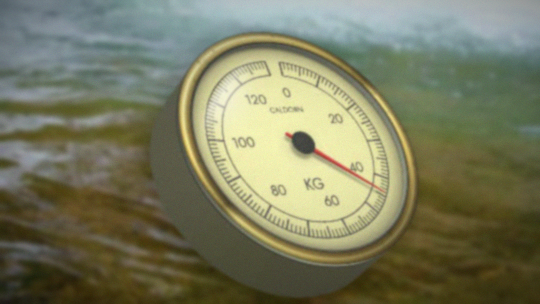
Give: 45 kg
